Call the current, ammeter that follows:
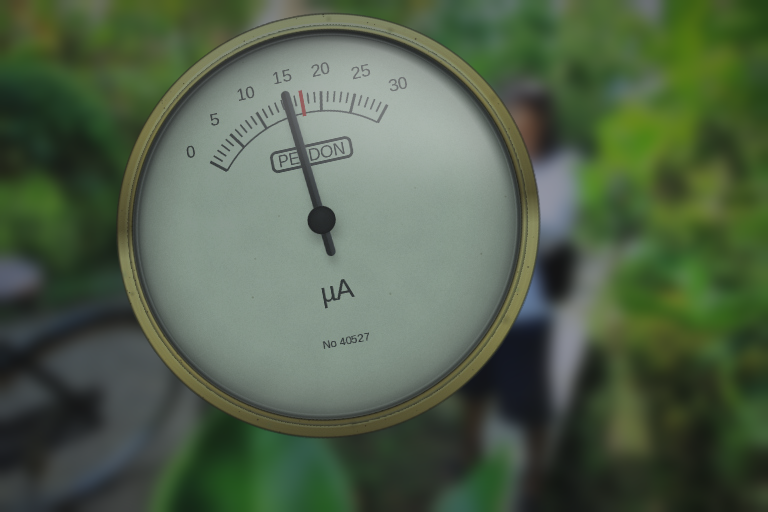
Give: 15 µA
